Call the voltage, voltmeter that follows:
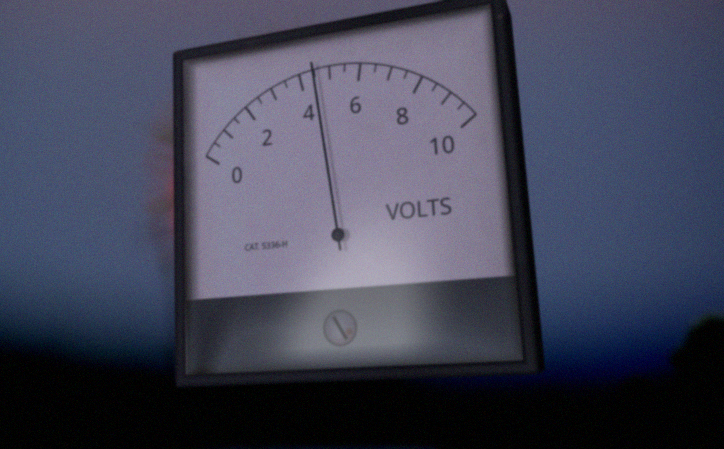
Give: 4.5 V
